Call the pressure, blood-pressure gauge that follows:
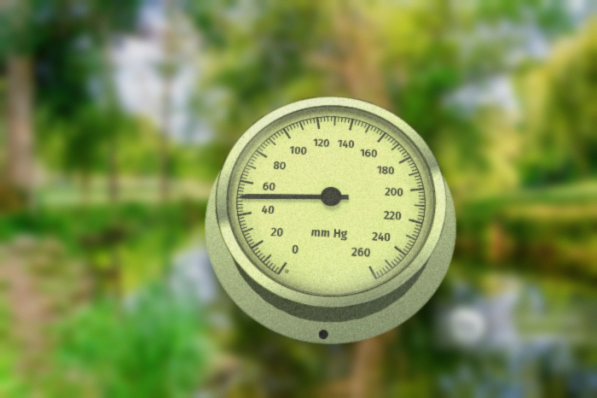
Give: 50 mmHg
